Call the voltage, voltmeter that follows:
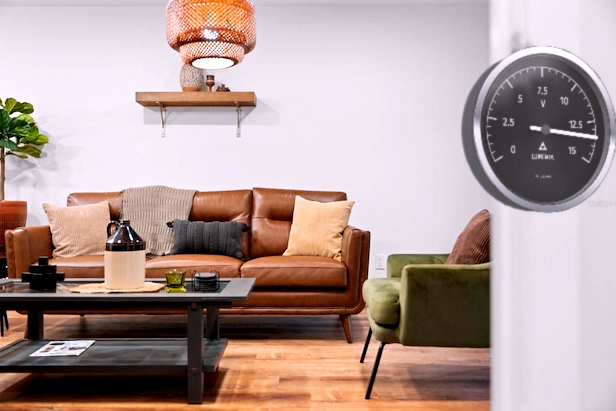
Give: 13.5 V
